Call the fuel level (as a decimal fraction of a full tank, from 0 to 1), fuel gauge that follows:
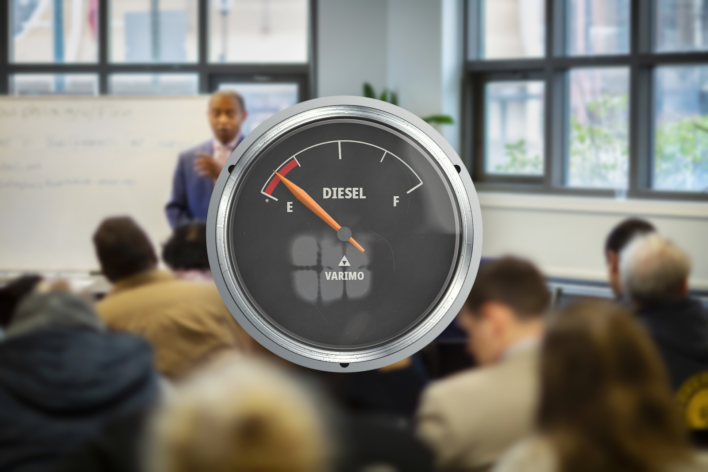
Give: 0.125
